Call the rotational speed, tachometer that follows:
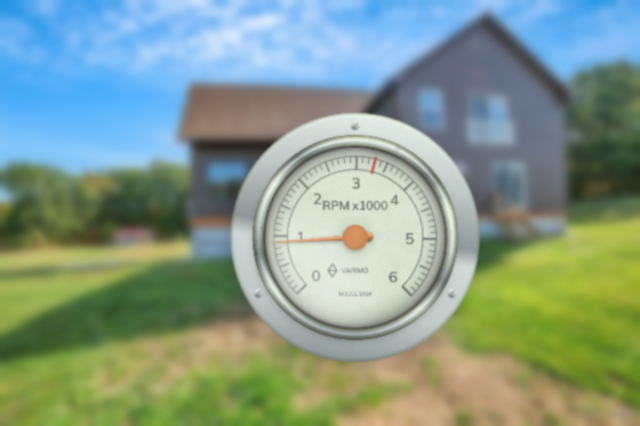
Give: 900 rpm
